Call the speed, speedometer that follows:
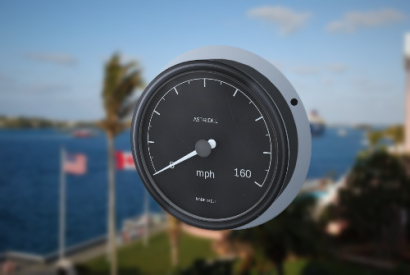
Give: 0 mph
